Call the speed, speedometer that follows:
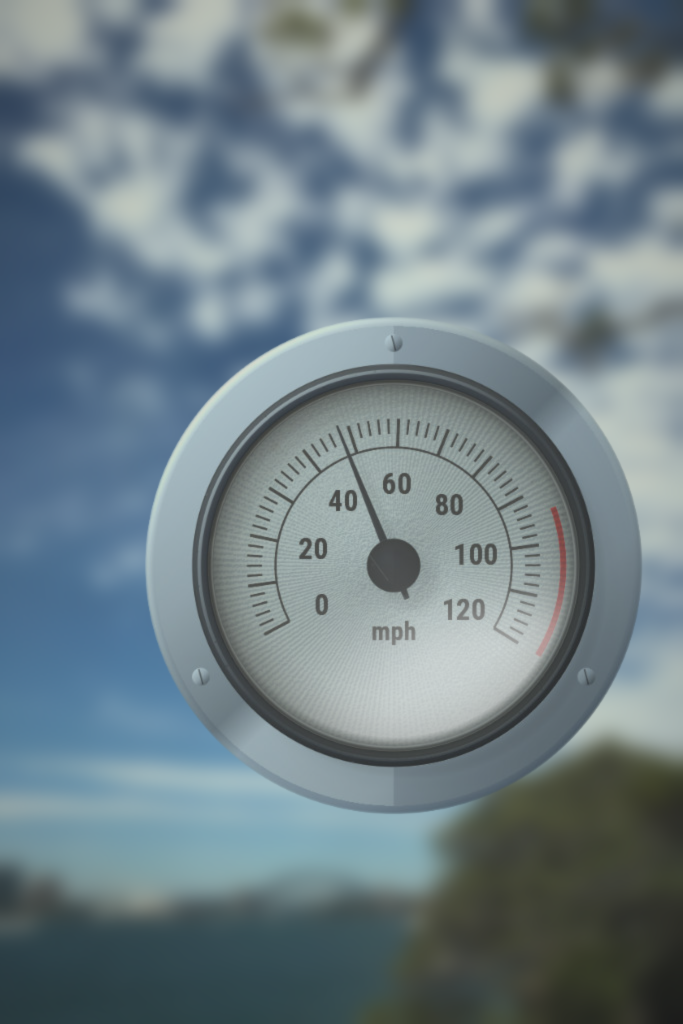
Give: 48 mph
